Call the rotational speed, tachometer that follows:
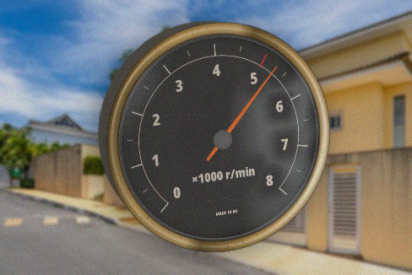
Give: 5250 rpm
